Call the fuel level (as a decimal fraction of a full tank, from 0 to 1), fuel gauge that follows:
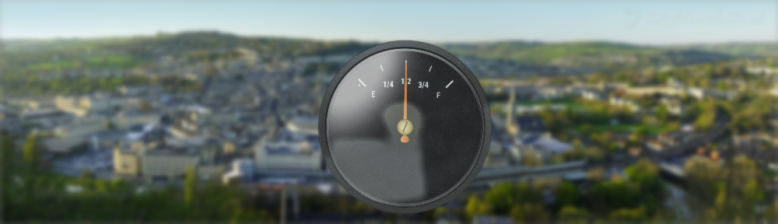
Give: 0.5
